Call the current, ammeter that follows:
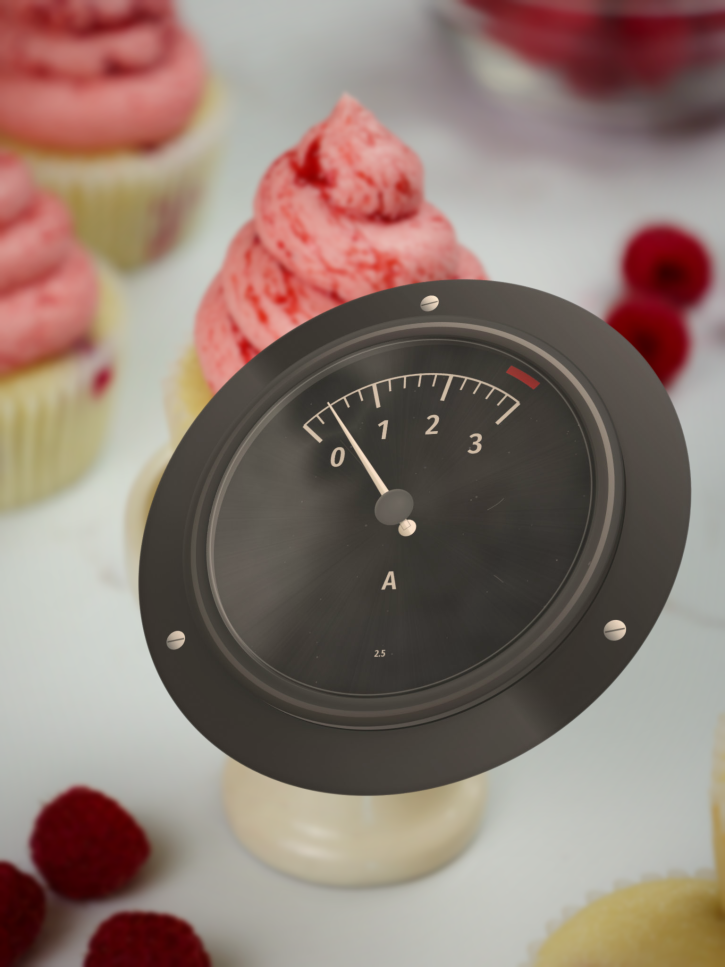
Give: 0.4 A
